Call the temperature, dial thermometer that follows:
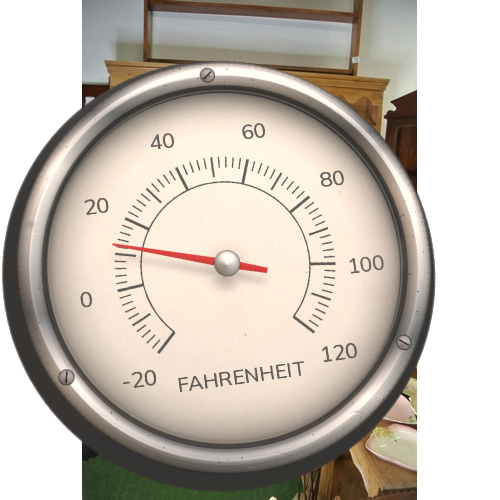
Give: 12 °F
